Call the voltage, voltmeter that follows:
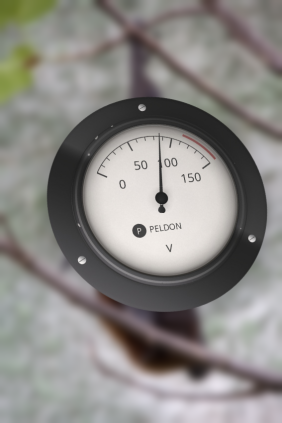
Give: 85 V
